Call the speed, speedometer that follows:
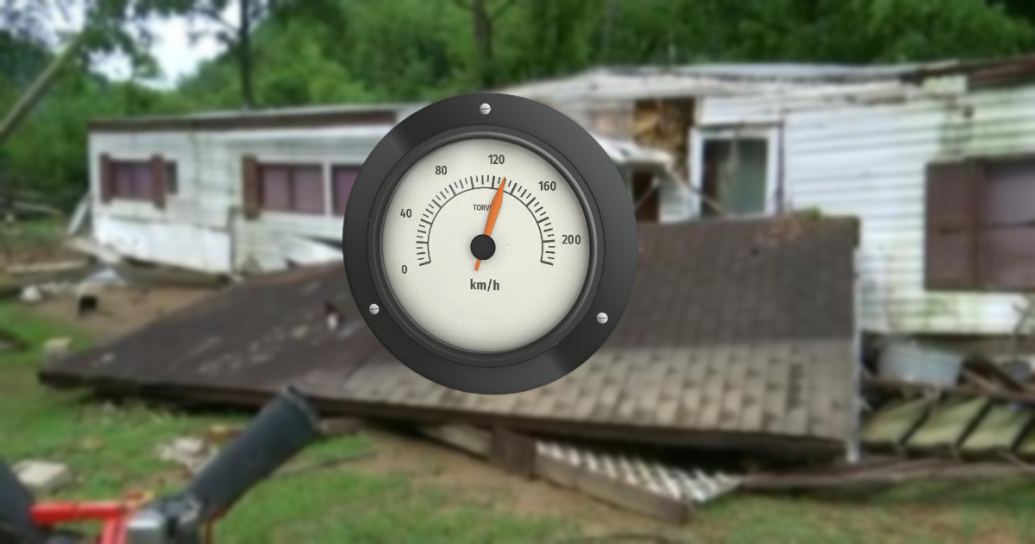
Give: 130 km/h
